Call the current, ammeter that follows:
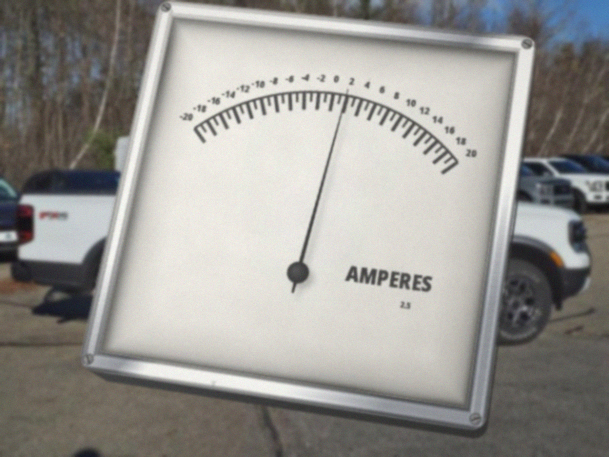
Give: 2 A
